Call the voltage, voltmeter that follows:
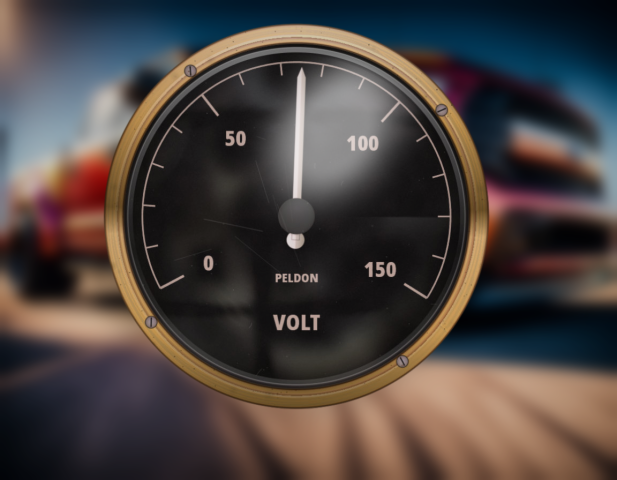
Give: 75 V
